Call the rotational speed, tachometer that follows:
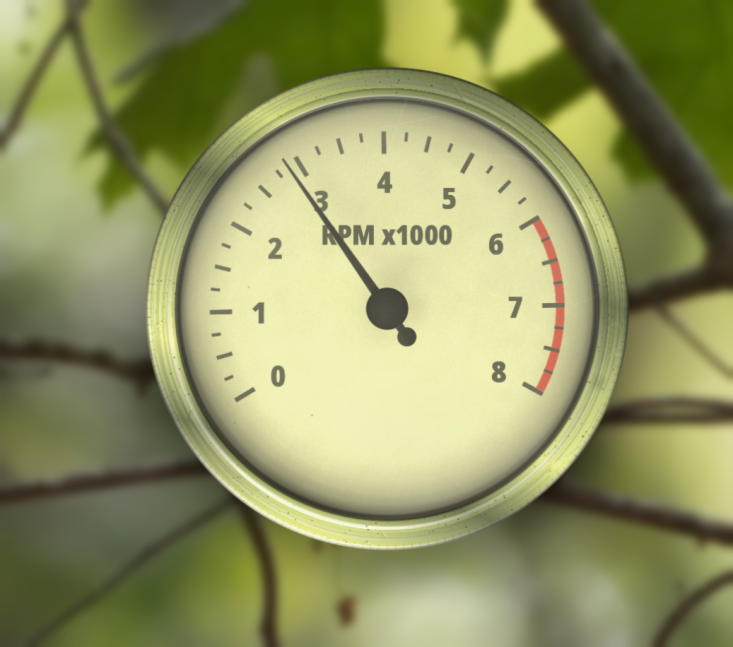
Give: 2875 rpm
